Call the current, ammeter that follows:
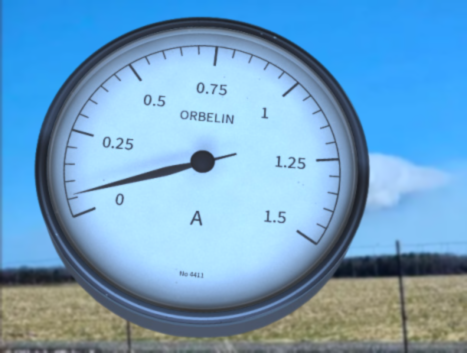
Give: 0.05 A
